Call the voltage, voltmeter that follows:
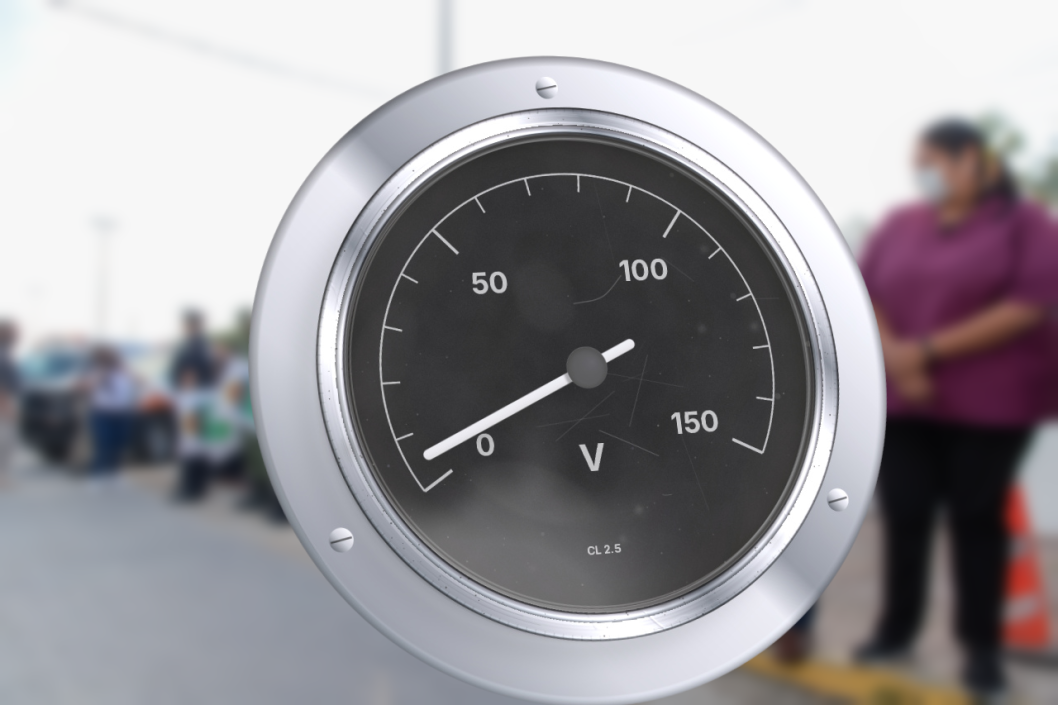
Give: 5 V
